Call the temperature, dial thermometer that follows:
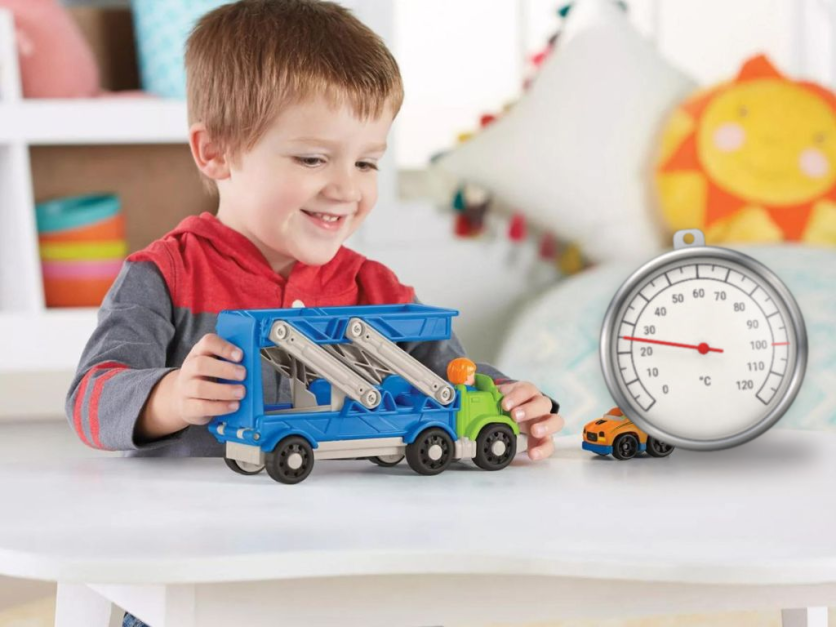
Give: 25 °C
